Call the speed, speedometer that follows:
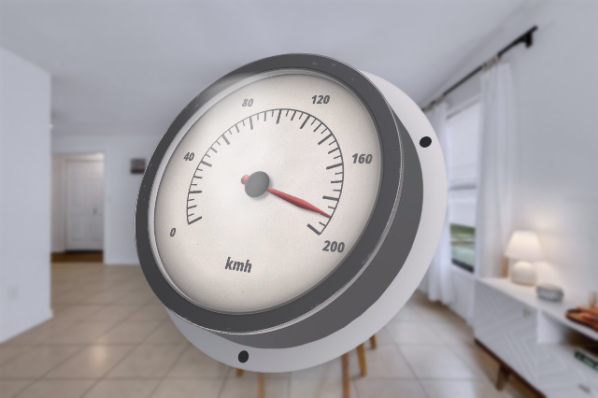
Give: 190 km/h
